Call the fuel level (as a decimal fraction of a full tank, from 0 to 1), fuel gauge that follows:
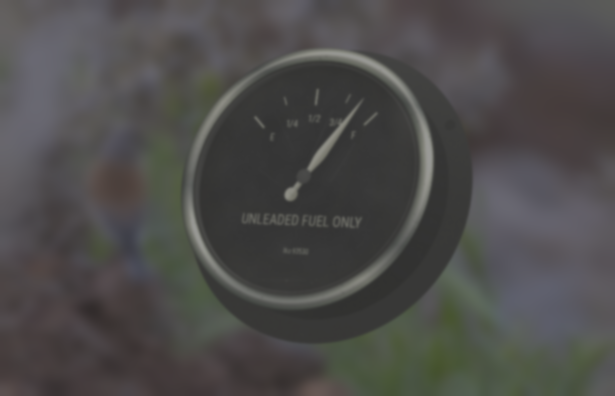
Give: 0.875
